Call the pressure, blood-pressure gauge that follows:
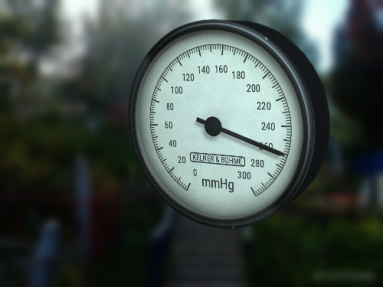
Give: 260 mmHg
